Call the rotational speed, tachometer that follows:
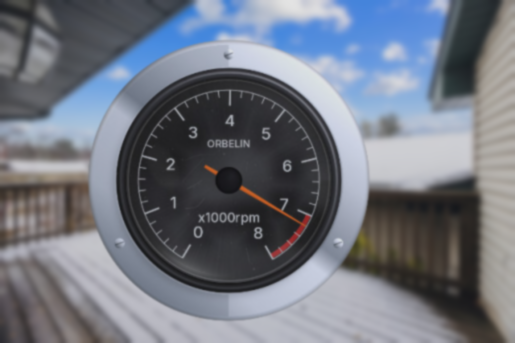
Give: 7200 rpm
